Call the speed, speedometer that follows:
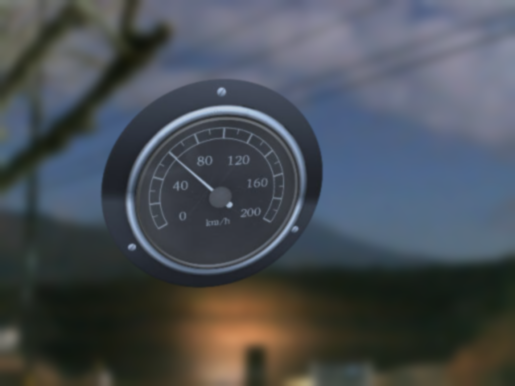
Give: 60 km/h
